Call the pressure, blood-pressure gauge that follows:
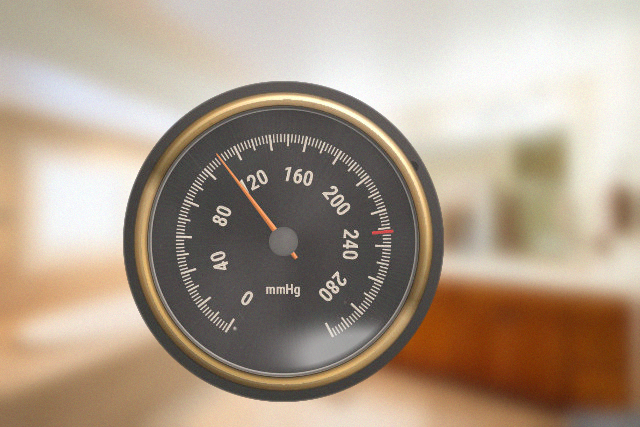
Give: 110 mmHg
